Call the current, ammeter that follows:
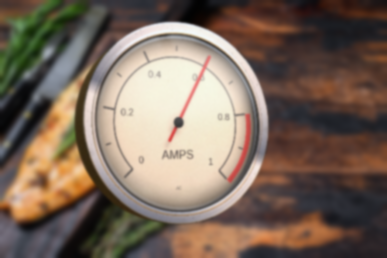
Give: 0.6 A
